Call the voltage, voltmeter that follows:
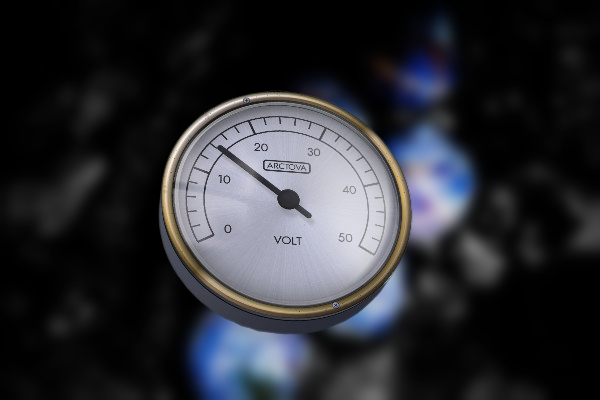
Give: 14 V
